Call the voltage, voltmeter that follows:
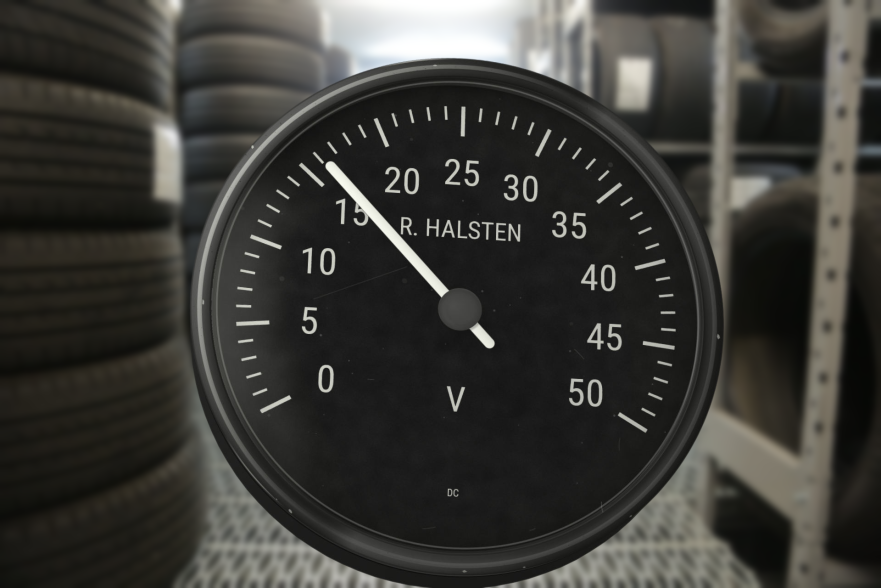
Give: 16 V
